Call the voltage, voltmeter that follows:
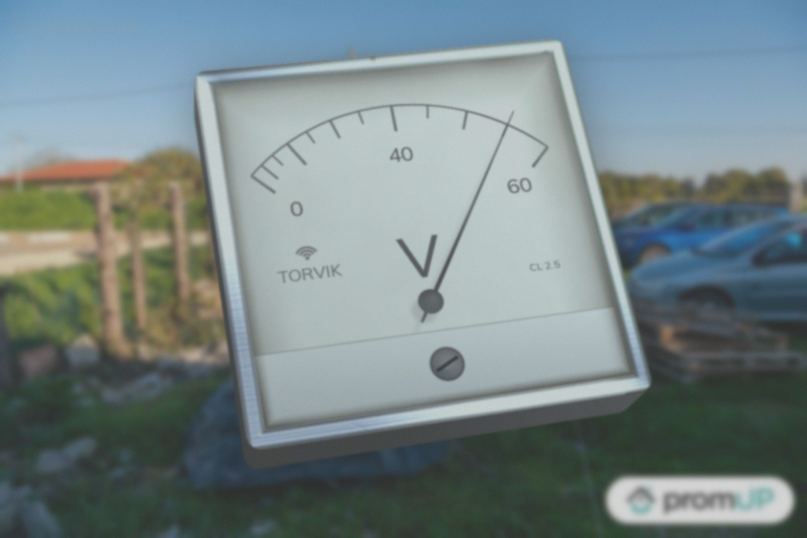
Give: 55 V
